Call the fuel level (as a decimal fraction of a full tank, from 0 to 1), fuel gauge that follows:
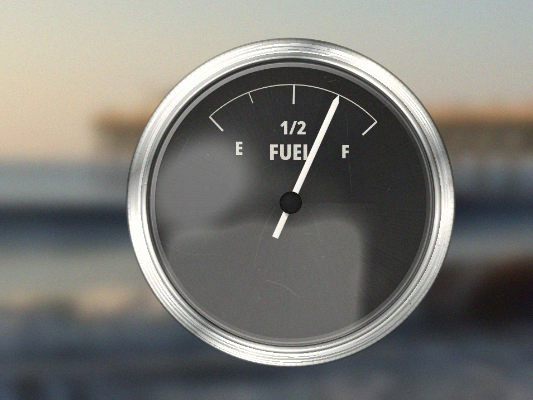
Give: 0.75
